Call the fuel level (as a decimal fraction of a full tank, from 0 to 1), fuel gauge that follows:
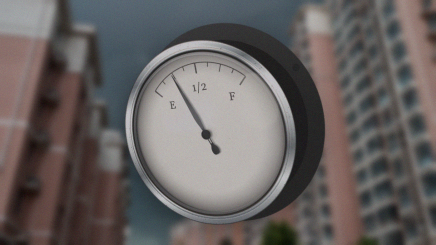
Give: 0.25
